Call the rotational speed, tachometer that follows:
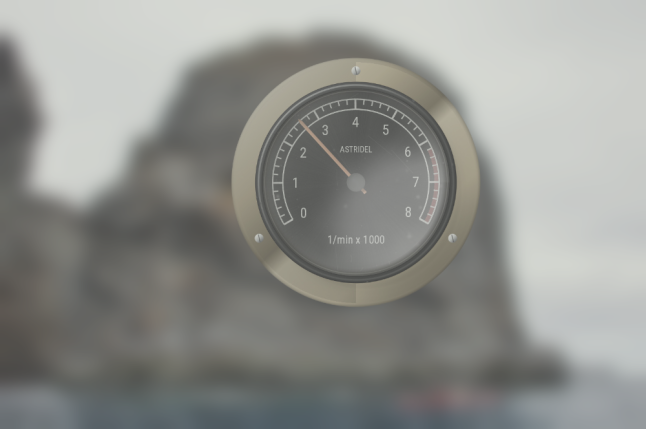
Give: 2600 rpm
